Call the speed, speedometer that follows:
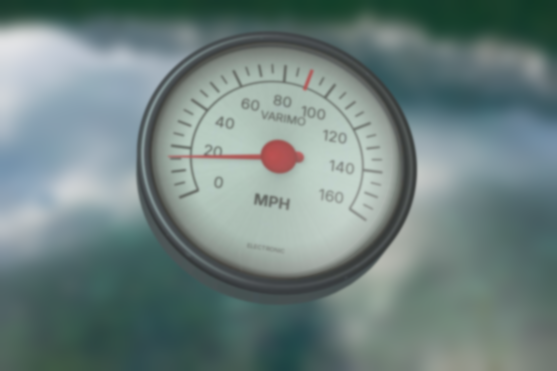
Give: 15 mph
